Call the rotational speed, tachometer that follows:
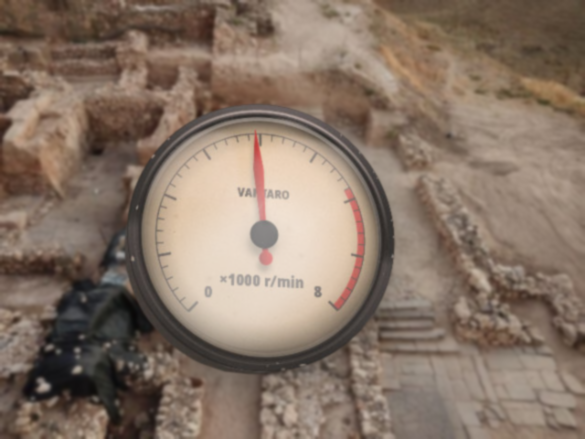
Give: 3900 rpm
